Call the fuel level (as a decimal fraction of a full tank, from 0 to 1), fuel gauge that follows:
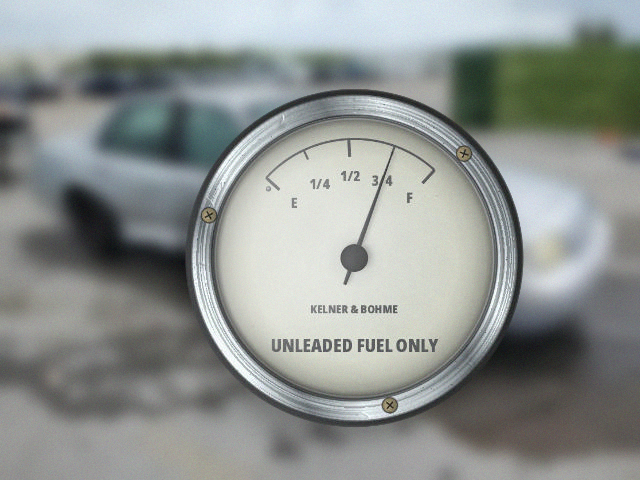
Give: 0.75
